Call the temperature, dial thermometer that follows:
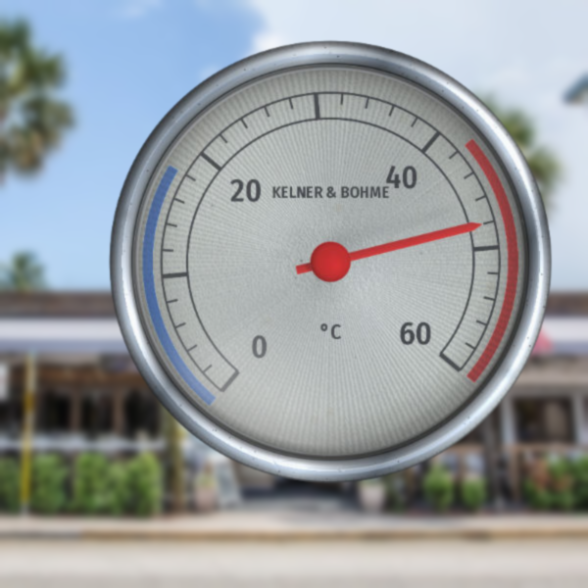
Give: 48 °C
